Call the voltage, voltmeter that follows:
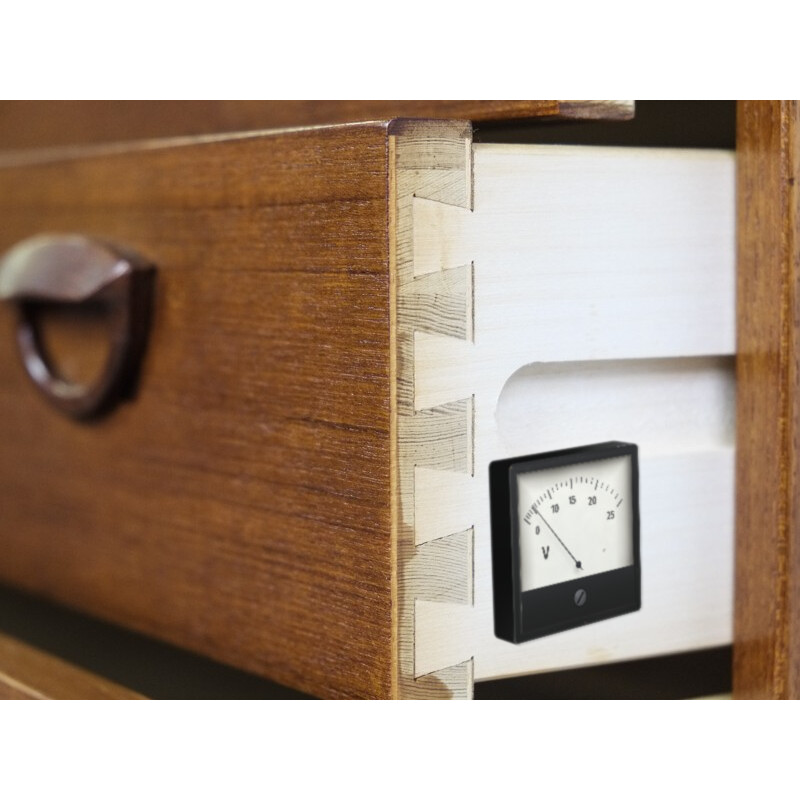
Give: 5 V
